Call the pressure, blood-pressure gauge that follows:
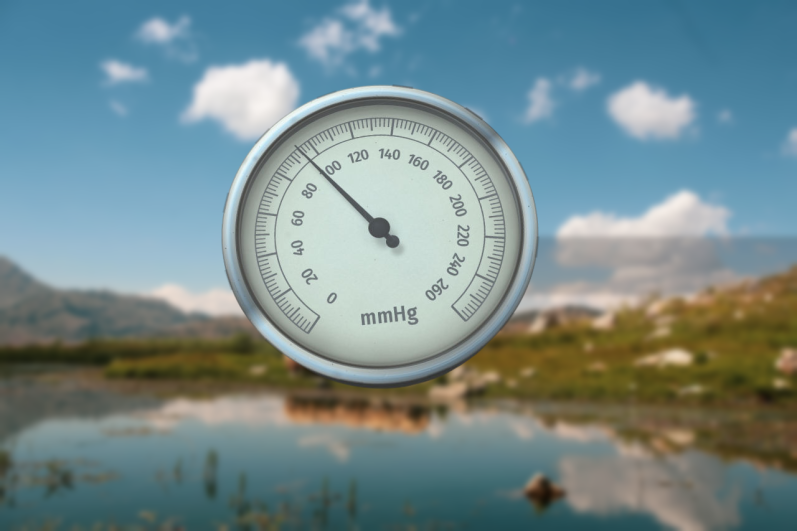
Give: 94 mmHg
